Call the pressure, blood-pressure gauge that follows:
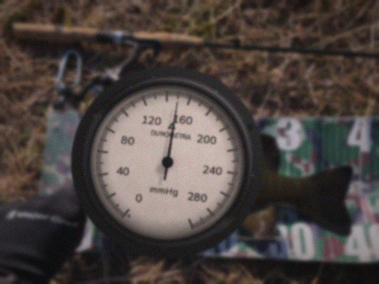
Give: 150 mmHg
